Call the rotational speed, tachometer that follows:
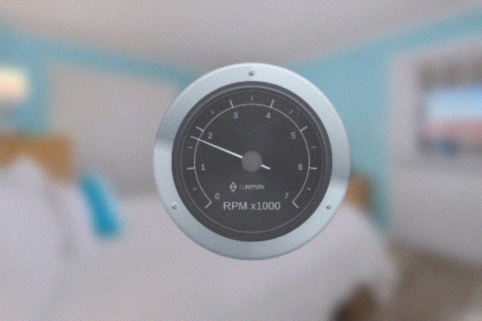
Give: 1750 rpm
